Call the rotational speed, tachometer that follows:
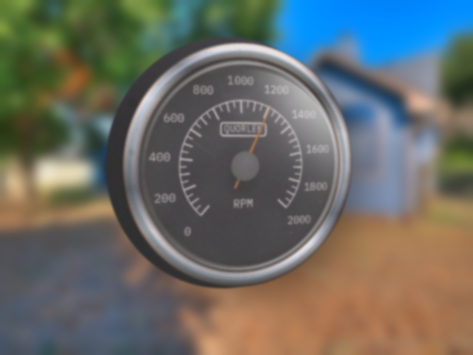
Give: 1200 rpm
